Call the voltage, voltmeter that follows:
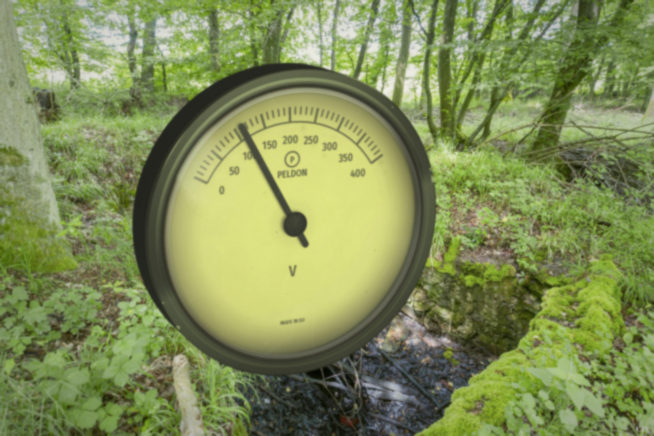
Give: 110 V
